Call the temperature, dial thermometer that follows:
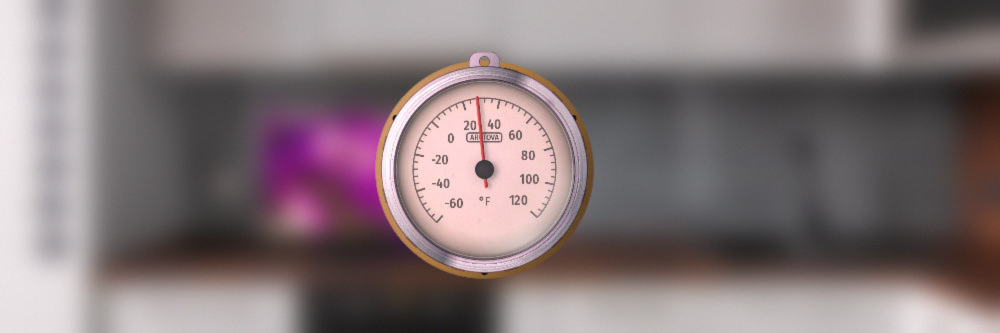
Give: 28 °F
